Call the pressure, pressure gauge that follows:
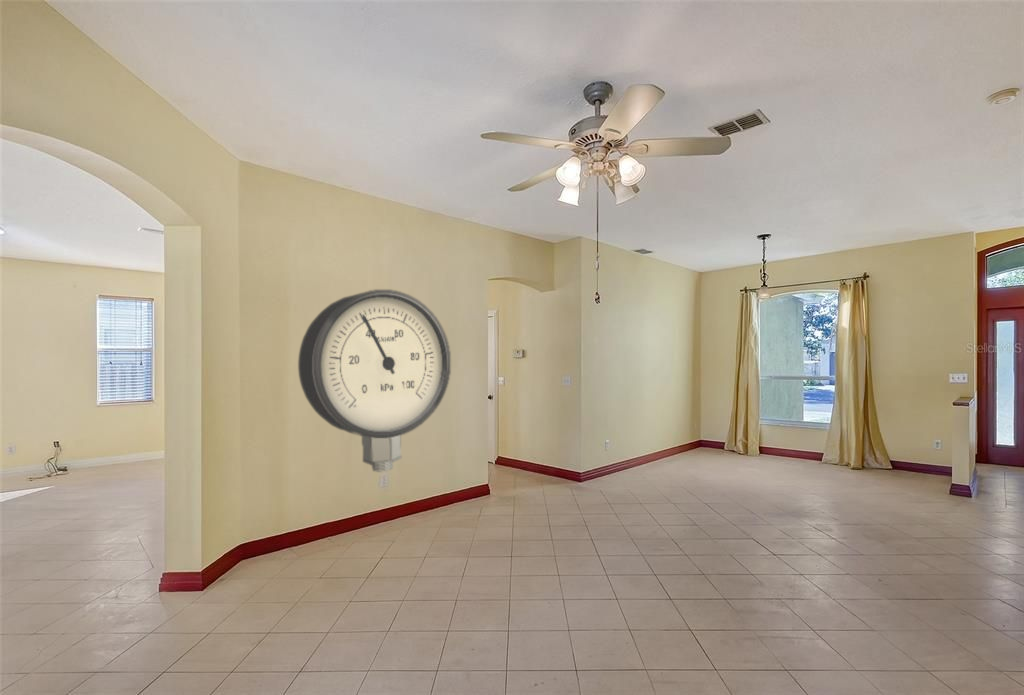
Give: 40 kPa
